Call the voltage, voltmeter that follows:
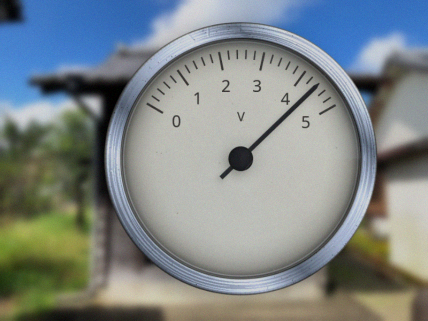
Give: 4.4 V
